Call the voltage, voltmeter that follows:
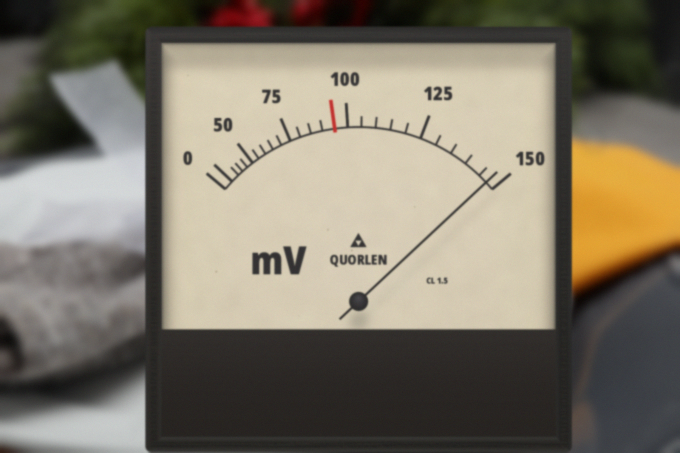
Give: 147.5 mV
